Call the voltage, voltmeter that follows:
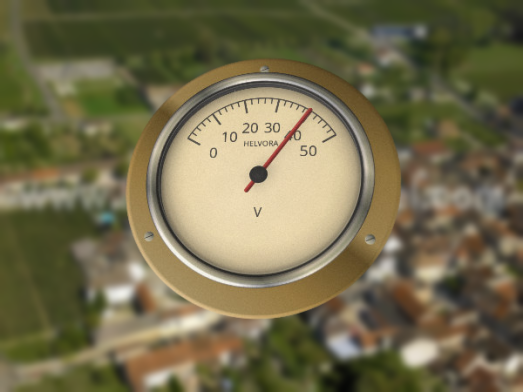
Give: 40 V
